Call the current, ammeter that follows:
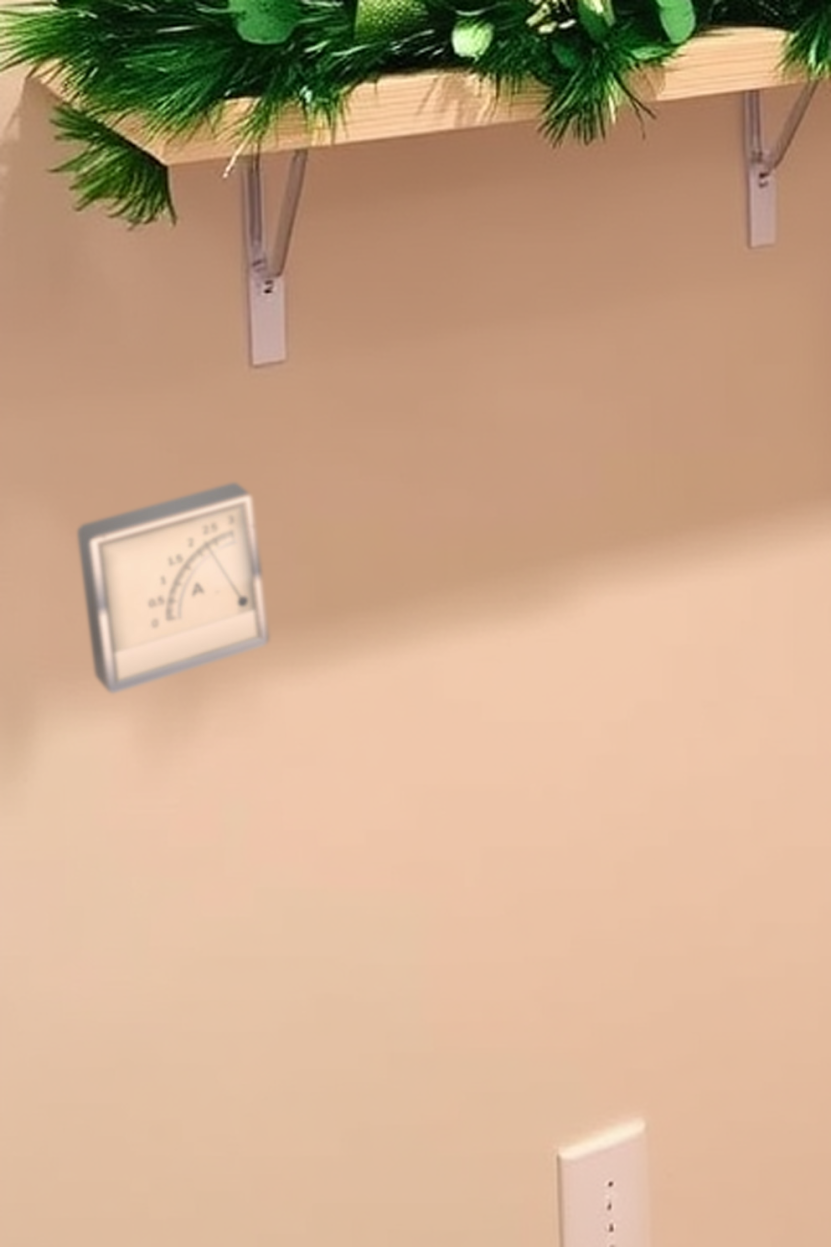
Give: 2.25 A
